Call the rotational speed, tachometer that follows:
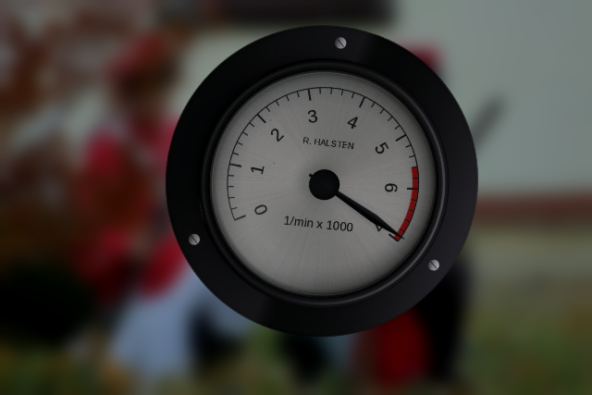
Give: 6900 rpm
